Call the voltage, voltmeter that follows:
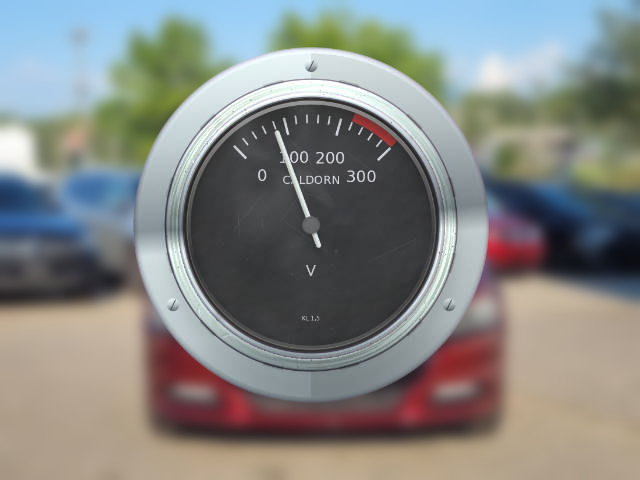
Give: 80 V
